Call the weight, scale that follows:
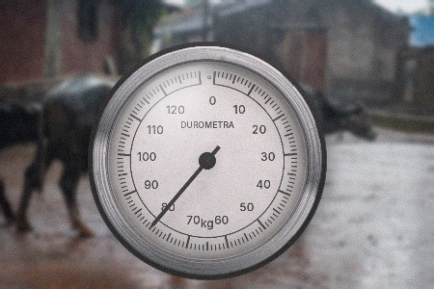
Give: 80 kg
